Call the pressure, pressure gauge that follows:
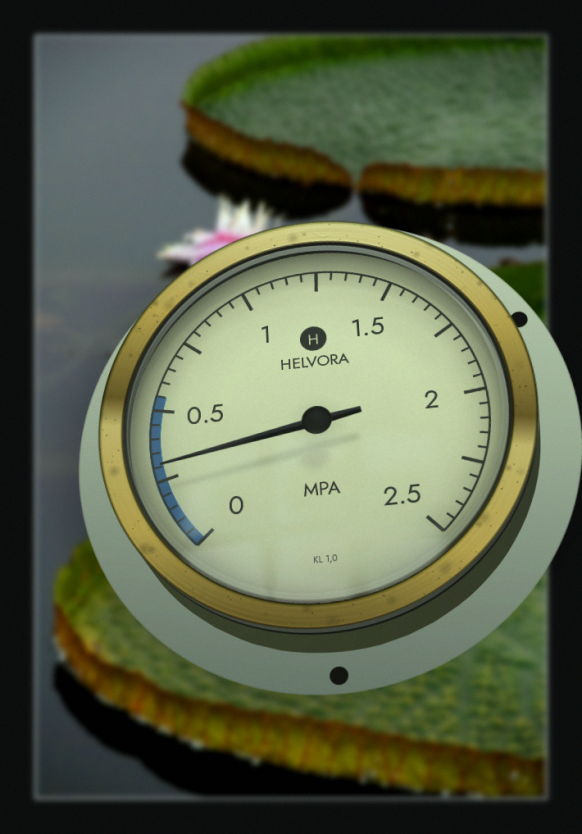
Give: 0.3 MPa
